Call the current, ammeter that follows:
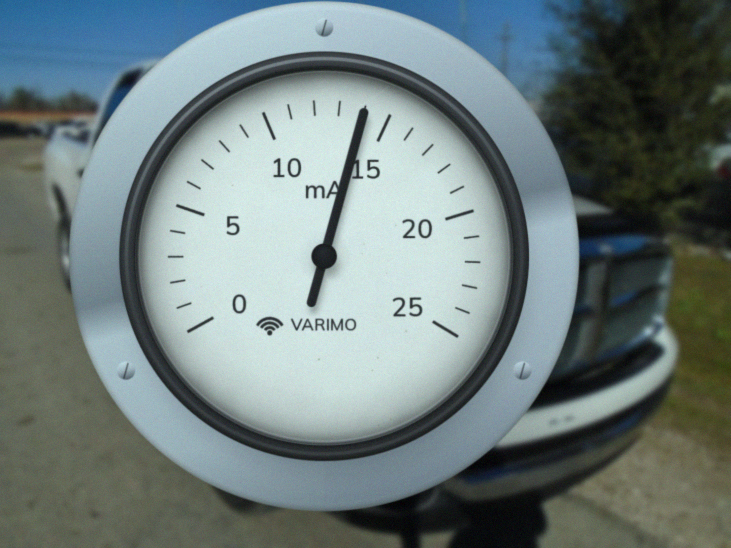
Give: 14 mA
